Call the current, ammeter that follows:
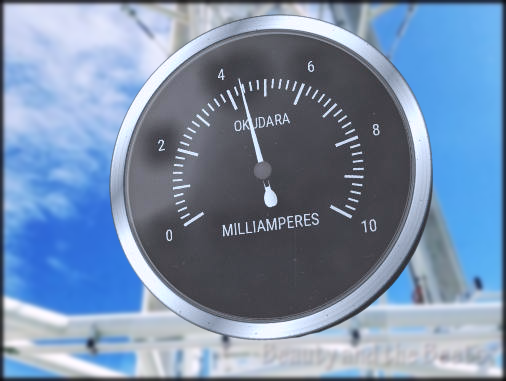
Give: 4.4 mA
